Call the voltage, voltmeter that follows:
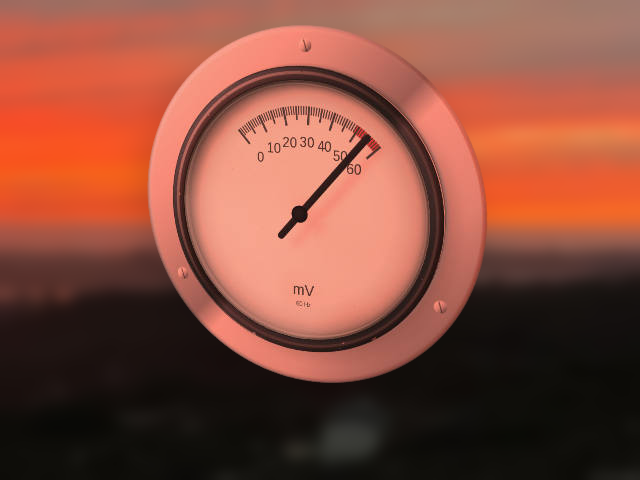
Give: 55 mV
